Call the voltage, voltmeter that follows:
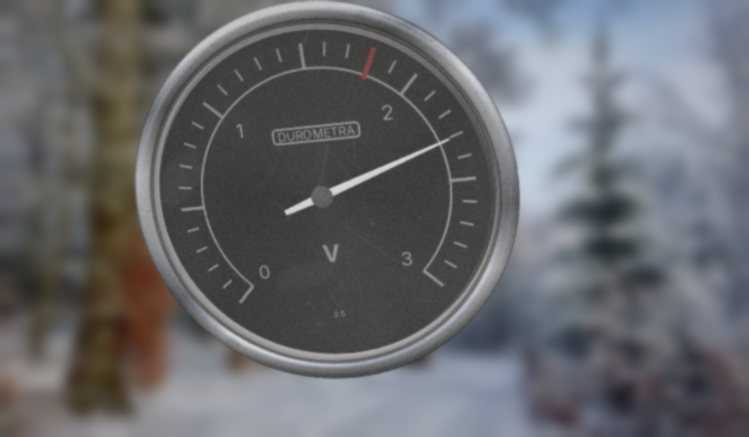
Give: 2.3 V
